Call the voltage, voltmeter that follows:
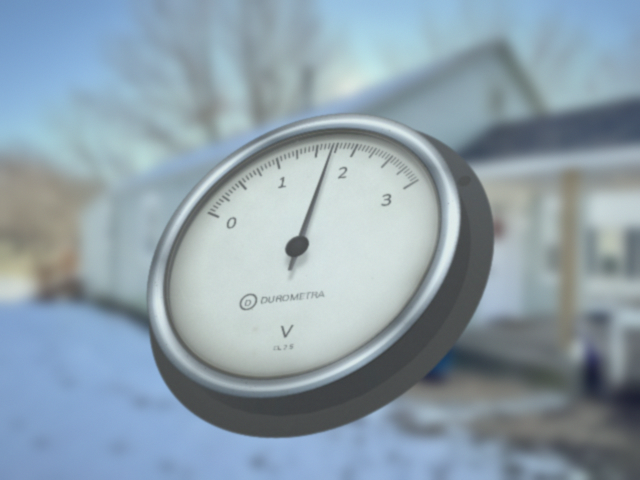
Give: 1.75 V
